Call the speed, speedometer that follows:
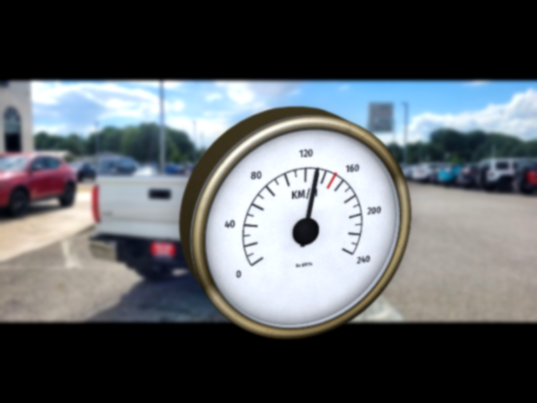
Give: 130 km/h
